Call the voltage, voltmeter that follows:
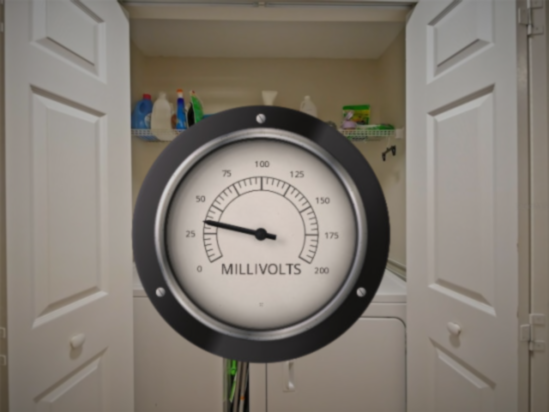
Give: 35 mV
